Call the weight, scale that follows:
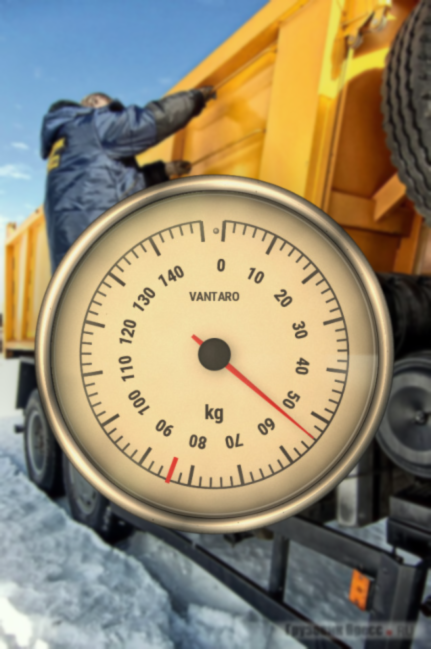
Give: 54 kg
